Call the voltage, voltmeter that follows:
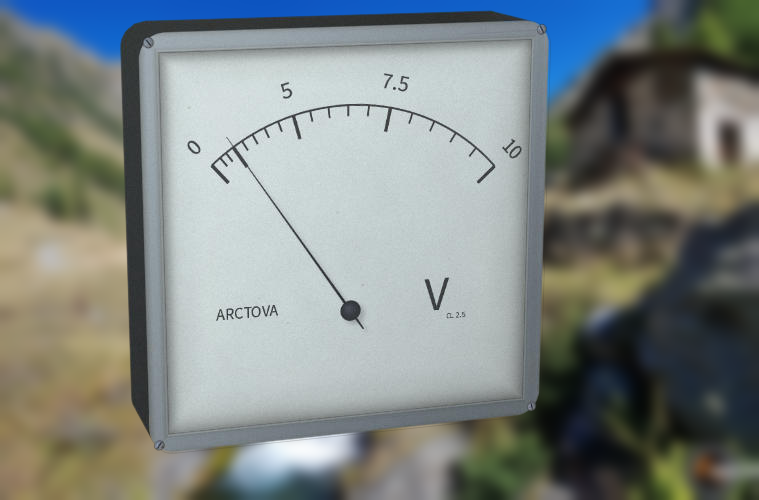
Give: 2.5 V
